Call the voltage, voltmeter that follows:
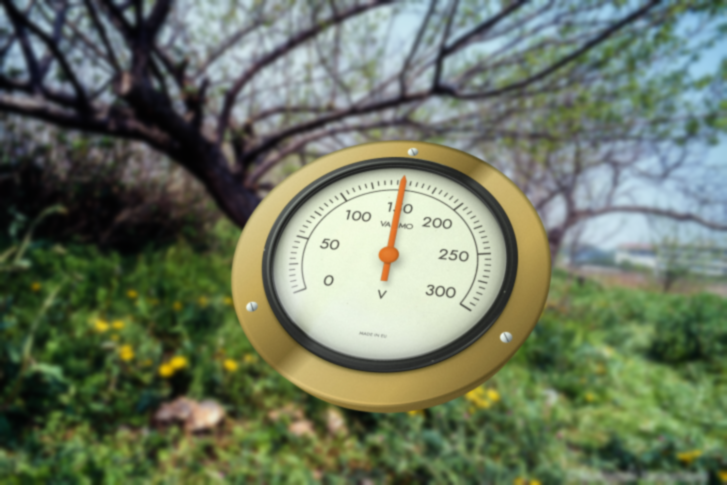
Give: 150 V
